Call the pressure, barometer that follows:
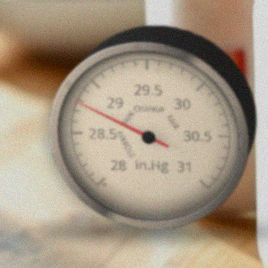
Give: 28.8 inHg
